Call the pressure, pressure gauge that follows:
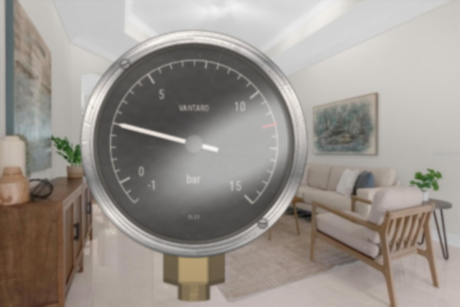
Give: 2.5 bar
